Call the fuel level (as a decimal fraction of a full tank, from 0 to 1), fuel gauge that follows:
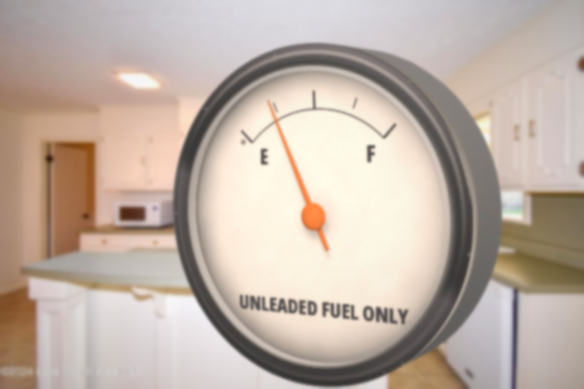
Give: 0.25
